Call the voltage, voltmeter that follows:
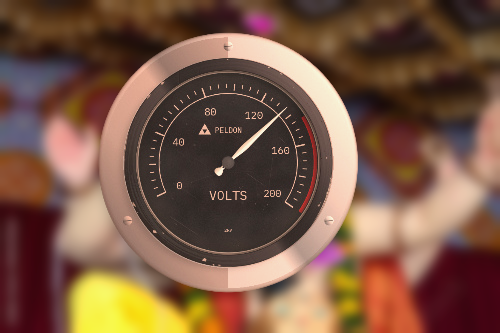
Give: 135 V
